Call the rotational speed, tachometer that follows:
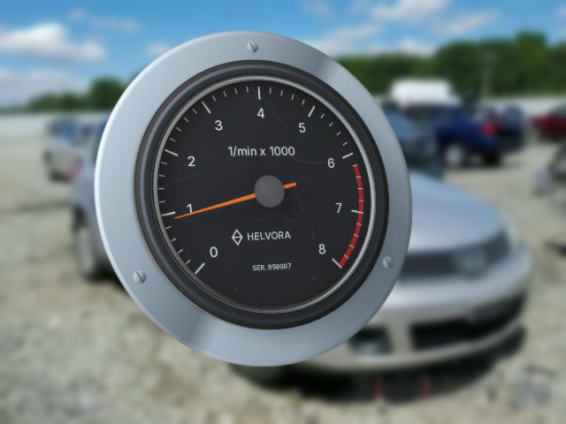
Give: 900 rpm
